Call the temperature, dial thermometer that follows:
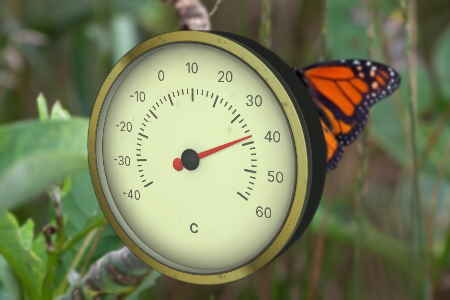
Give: 38 °C
